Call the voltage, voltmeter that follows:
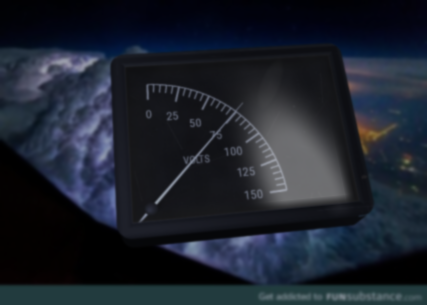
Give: 75 V
